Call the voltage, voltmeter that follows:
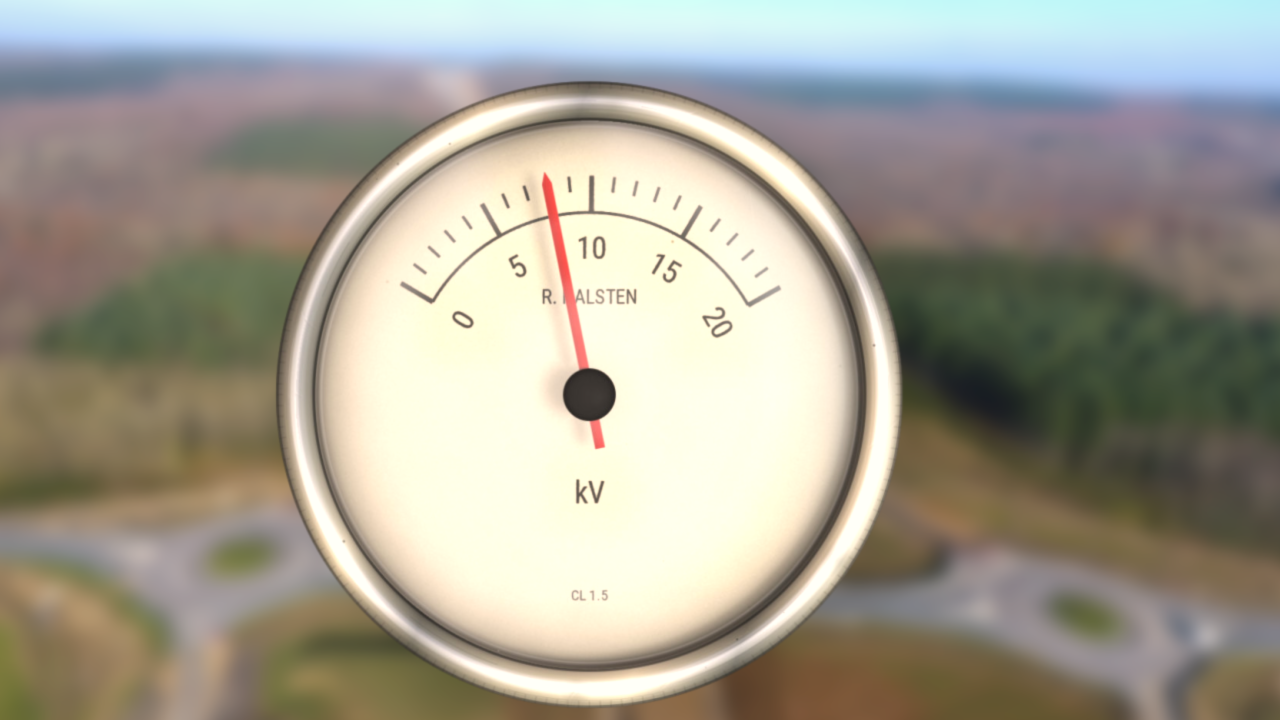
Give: 8 kV
